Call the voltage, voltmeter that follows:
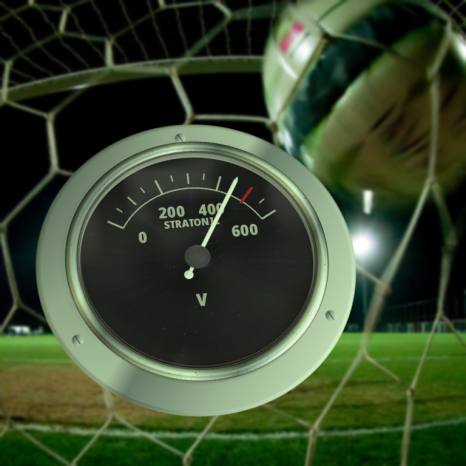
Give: 450 V
